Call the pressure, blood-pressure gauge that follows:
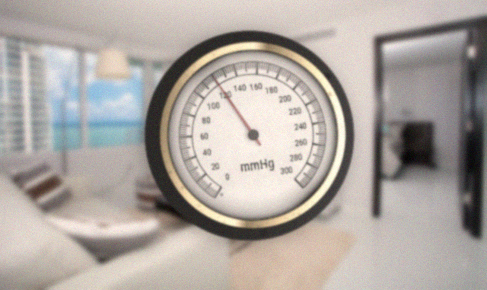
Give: 120 mmHg
